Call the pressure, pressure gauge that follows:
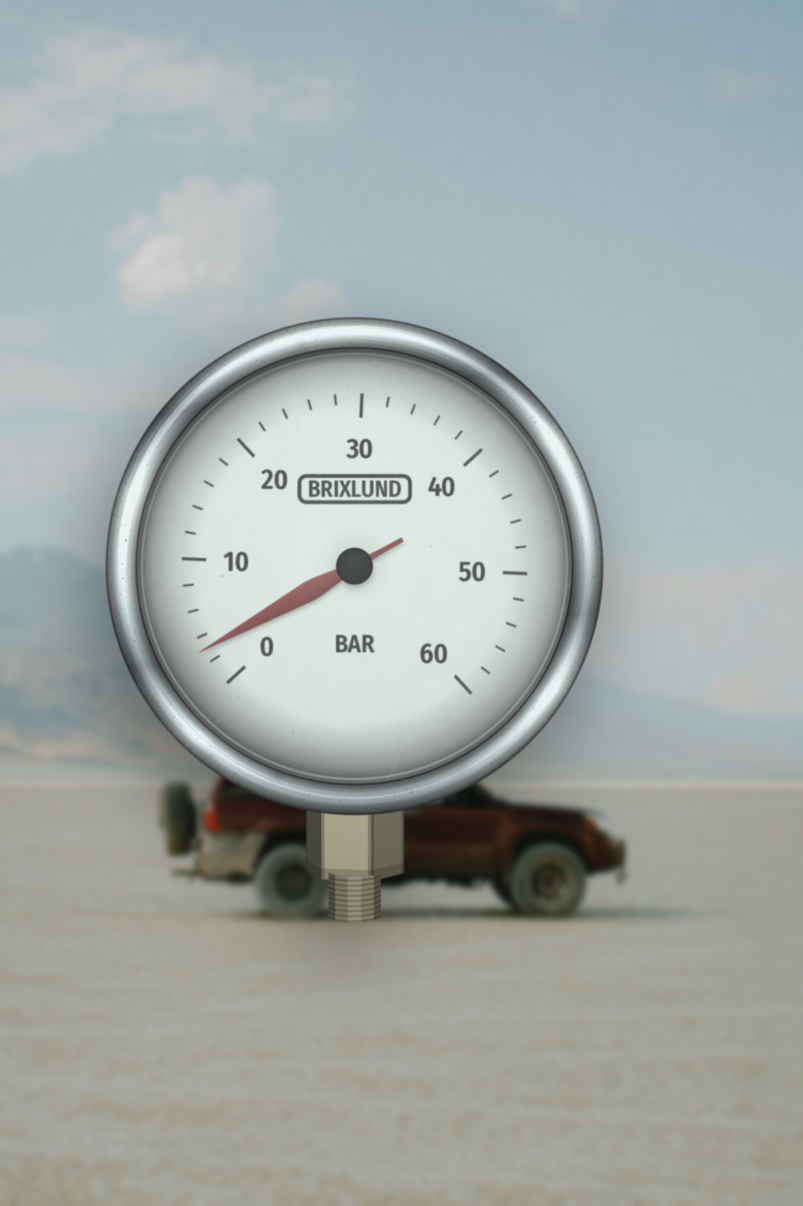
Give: 3 bar
